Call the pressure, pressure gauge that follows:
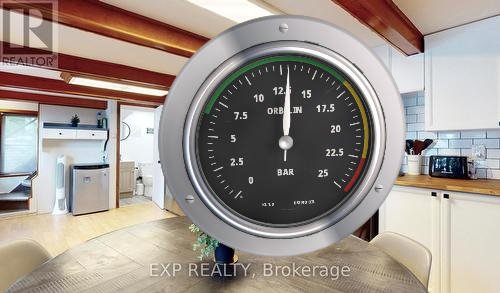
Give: 13 bar
